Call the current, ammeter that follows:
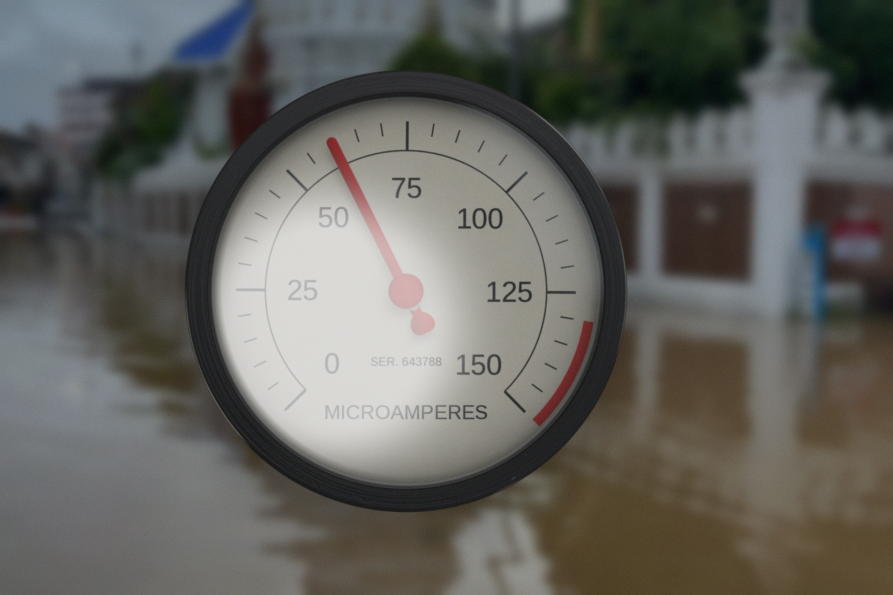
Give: 60 µA
